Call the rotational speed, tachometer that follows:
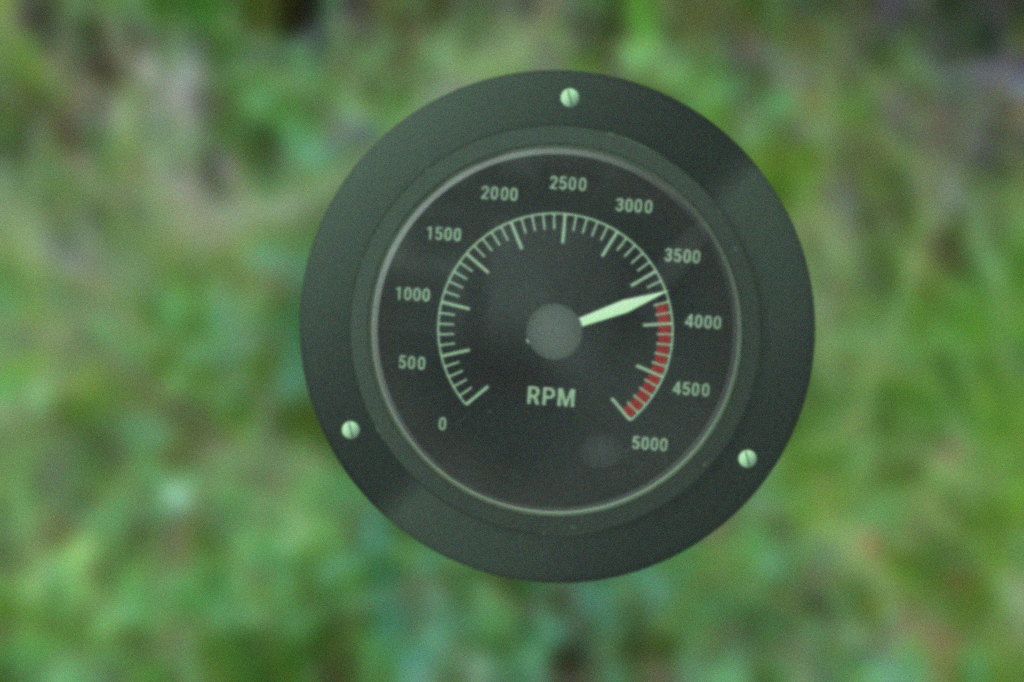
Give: 3700 rpm
